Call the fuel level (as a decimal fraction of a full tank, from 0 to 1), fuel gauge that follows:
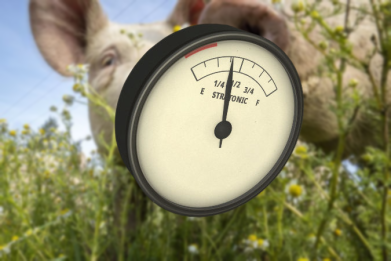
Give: 0.375
